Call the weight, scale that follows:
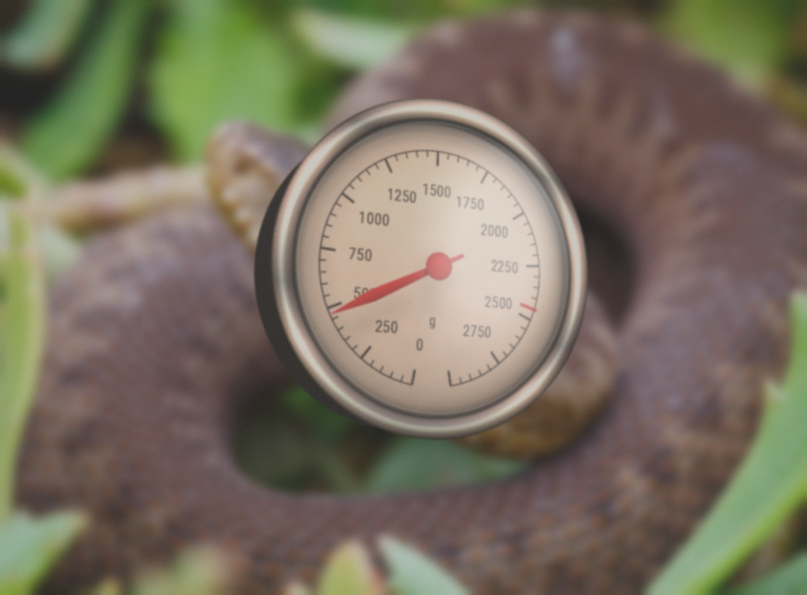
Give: 475 g
